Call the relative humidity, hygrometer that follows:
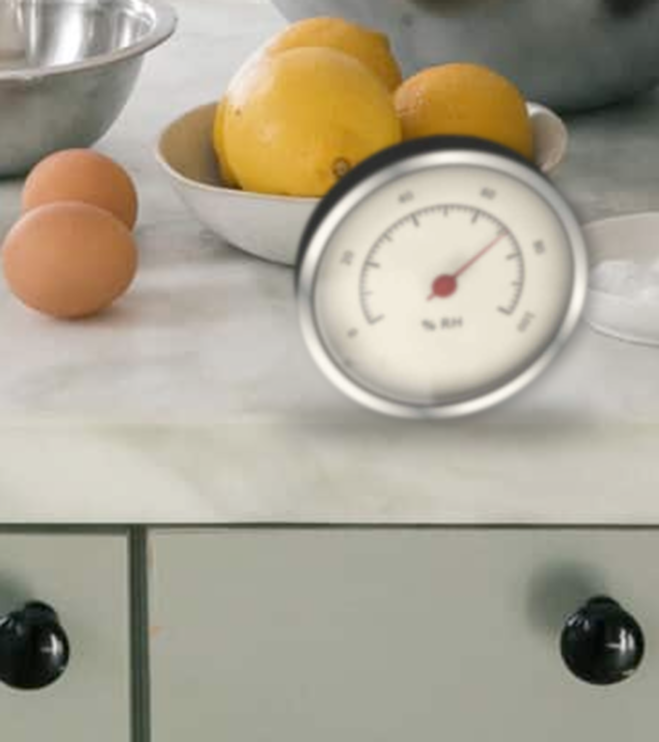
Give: 70 %
